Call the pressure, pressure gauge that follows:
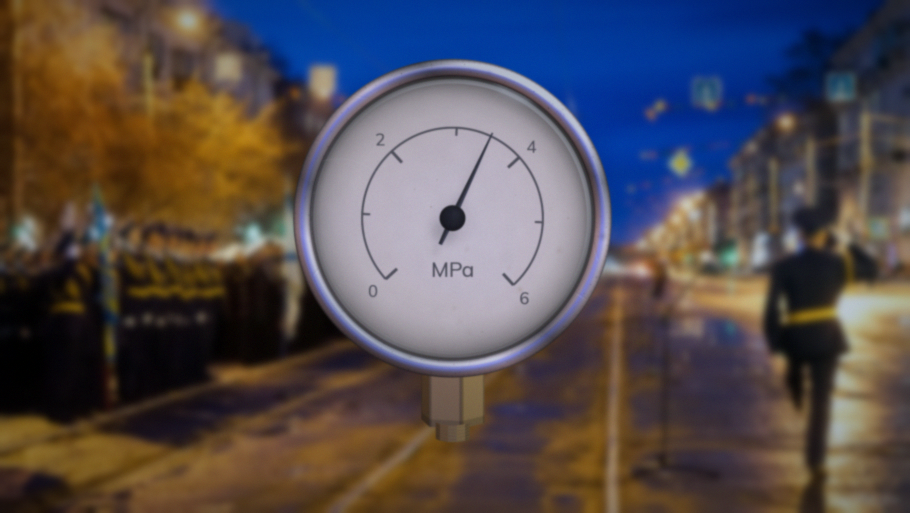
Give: 3.5 MPa
